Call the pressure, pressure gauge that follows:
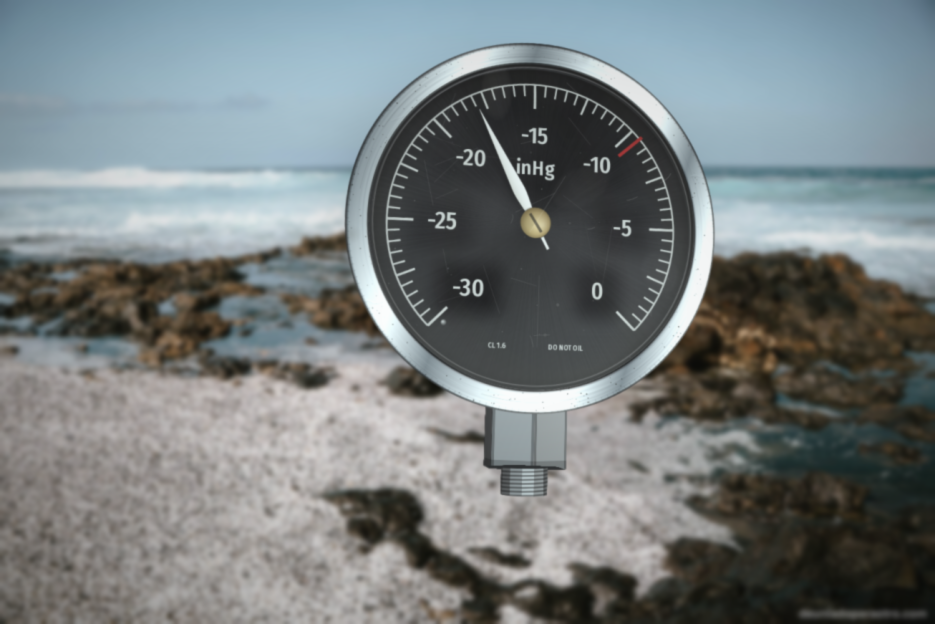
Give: -18 inHg
